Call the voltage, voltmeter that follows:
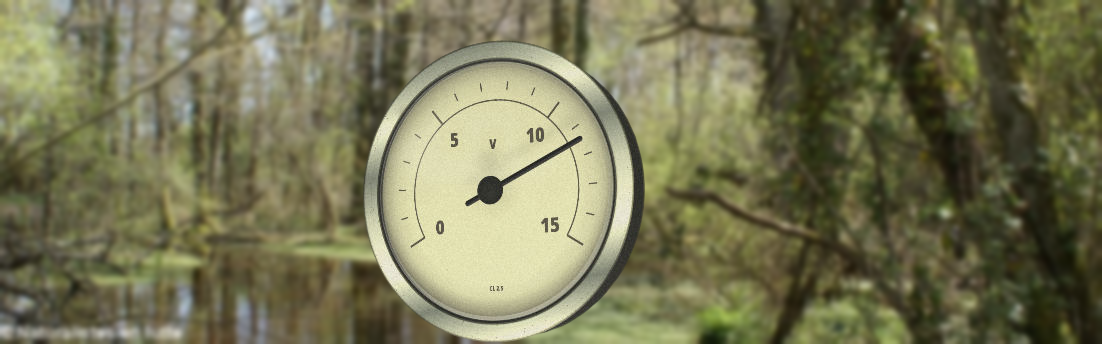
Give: 11.5 V
